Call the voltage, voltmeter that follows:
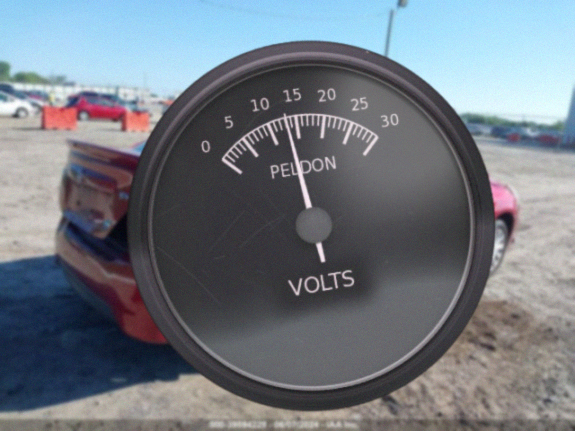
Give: 13 V
